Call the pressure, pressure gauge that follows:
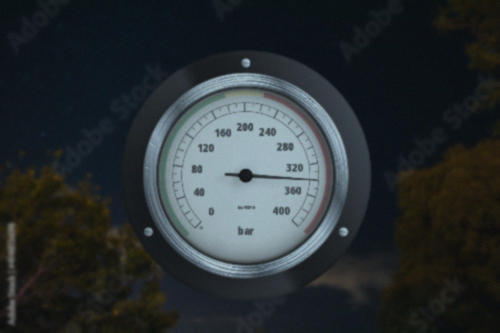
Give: 340 bar
